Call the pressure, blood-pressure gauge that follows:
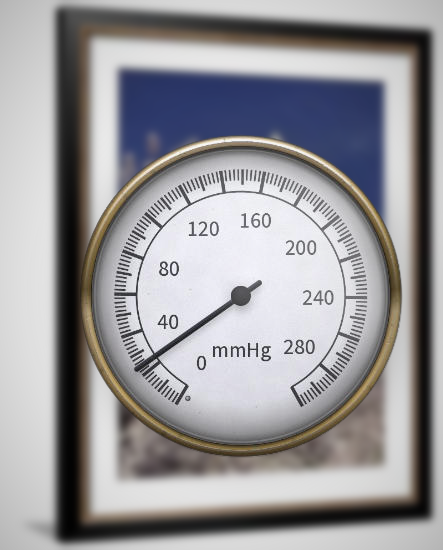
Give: 24 mmHg
